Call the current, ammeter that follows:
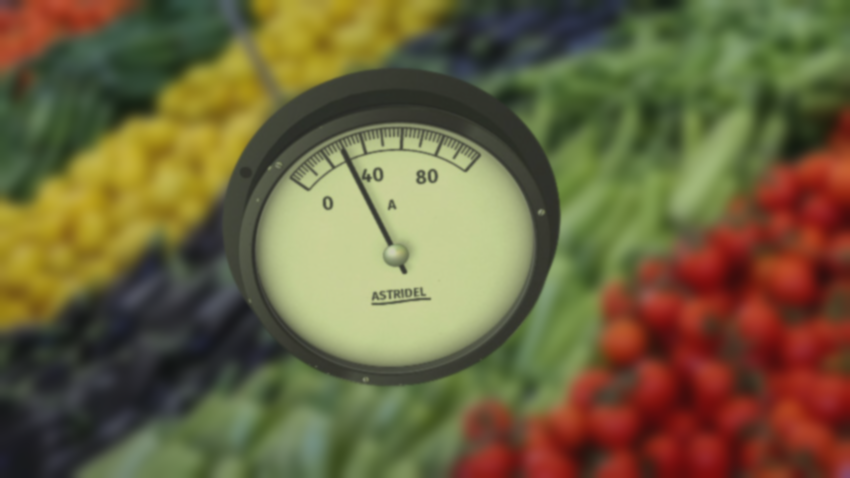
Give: 30 A
